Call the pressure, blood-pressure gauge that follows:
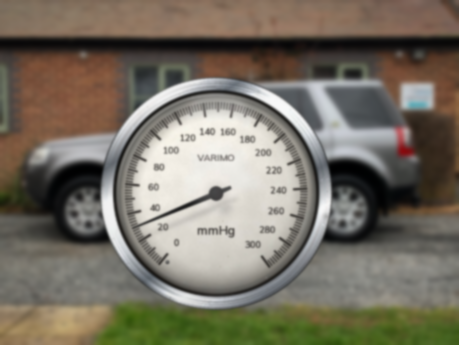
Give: 30 mmHg
